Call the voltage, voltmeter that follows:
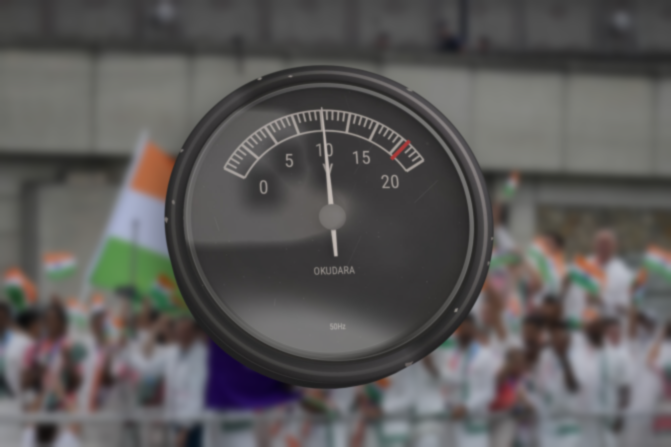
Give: 10 V
